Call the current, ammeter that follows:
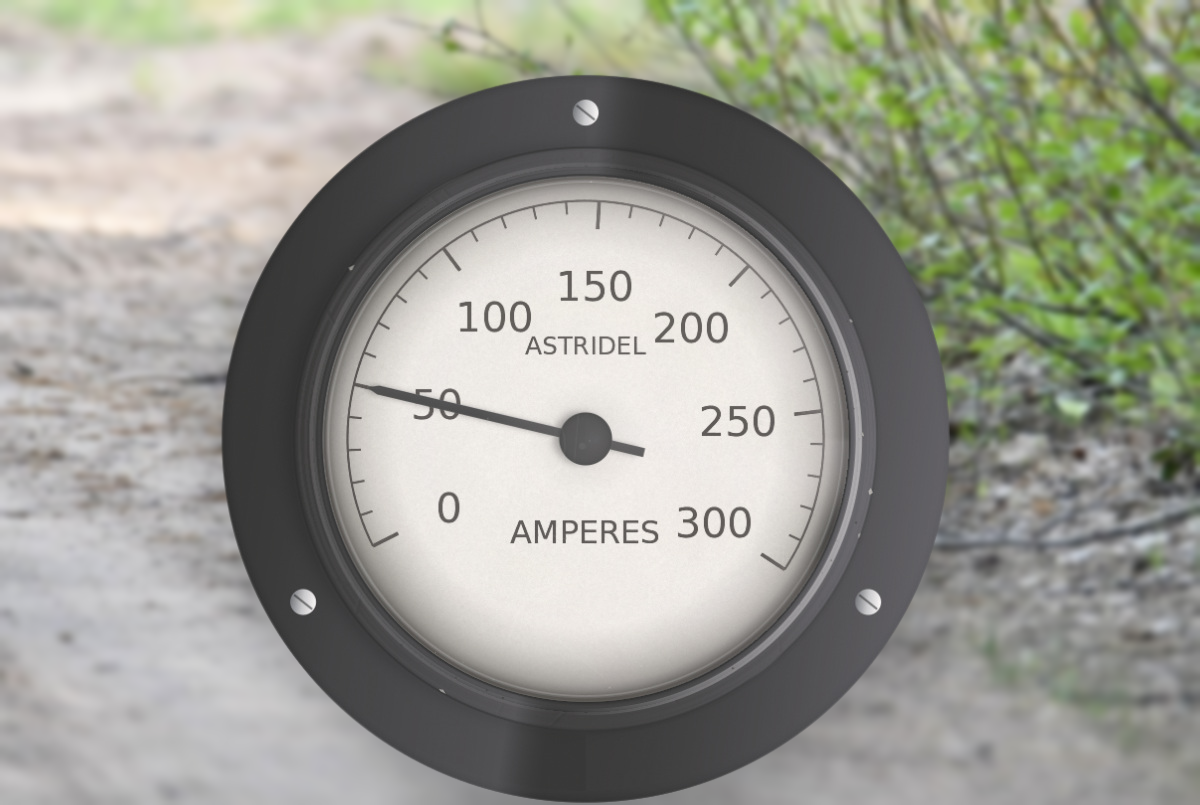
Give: 50 A
